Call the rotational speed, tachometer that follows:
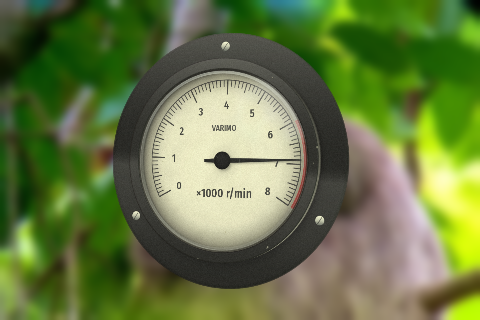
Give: 6900 rpm
